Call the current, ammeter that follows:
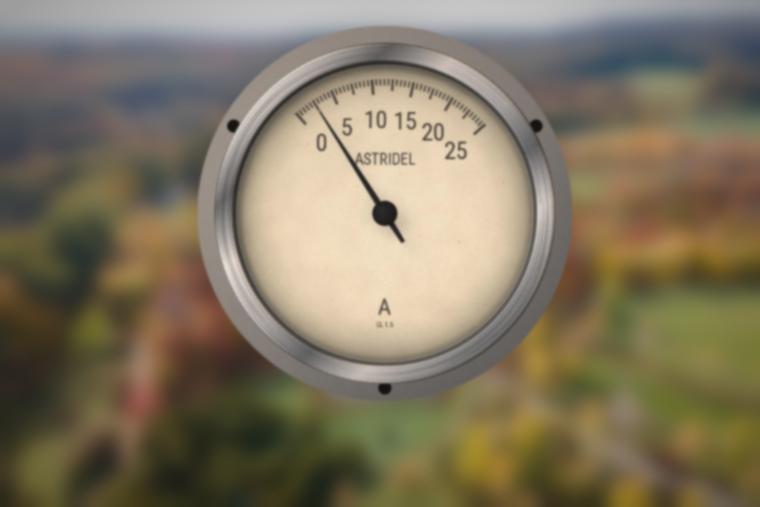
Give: 2.5 A
